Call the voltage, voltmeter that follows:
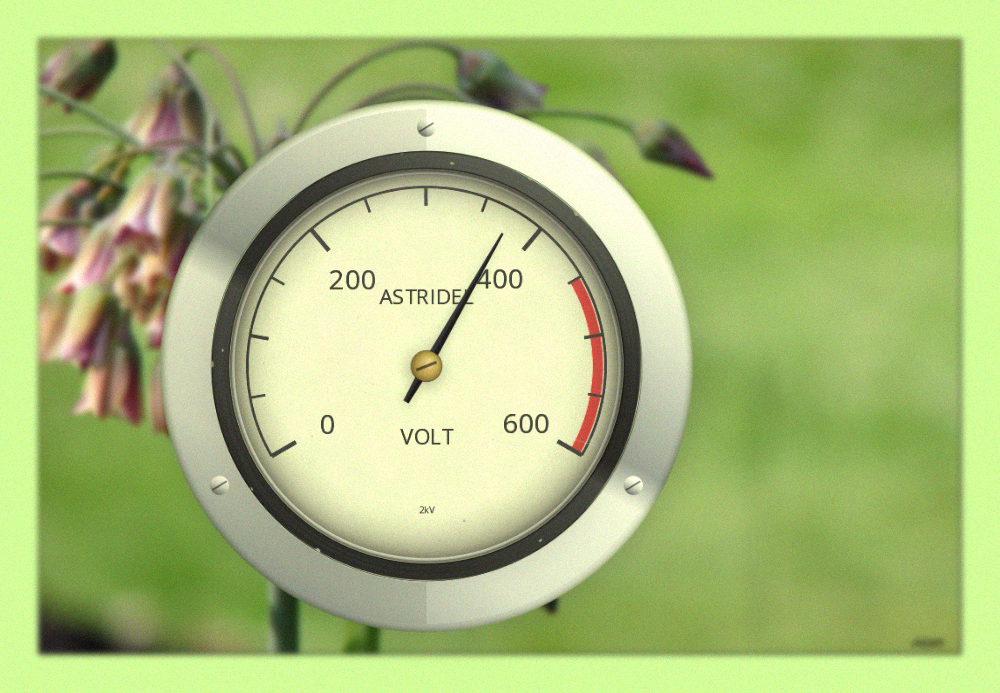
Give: 375 V
